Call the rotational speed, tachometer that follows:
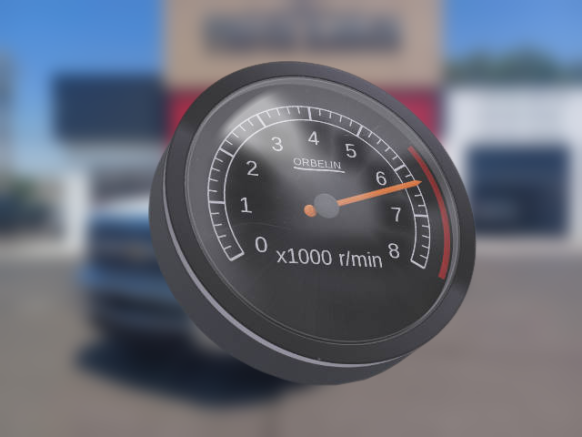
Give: 6400 rpm
